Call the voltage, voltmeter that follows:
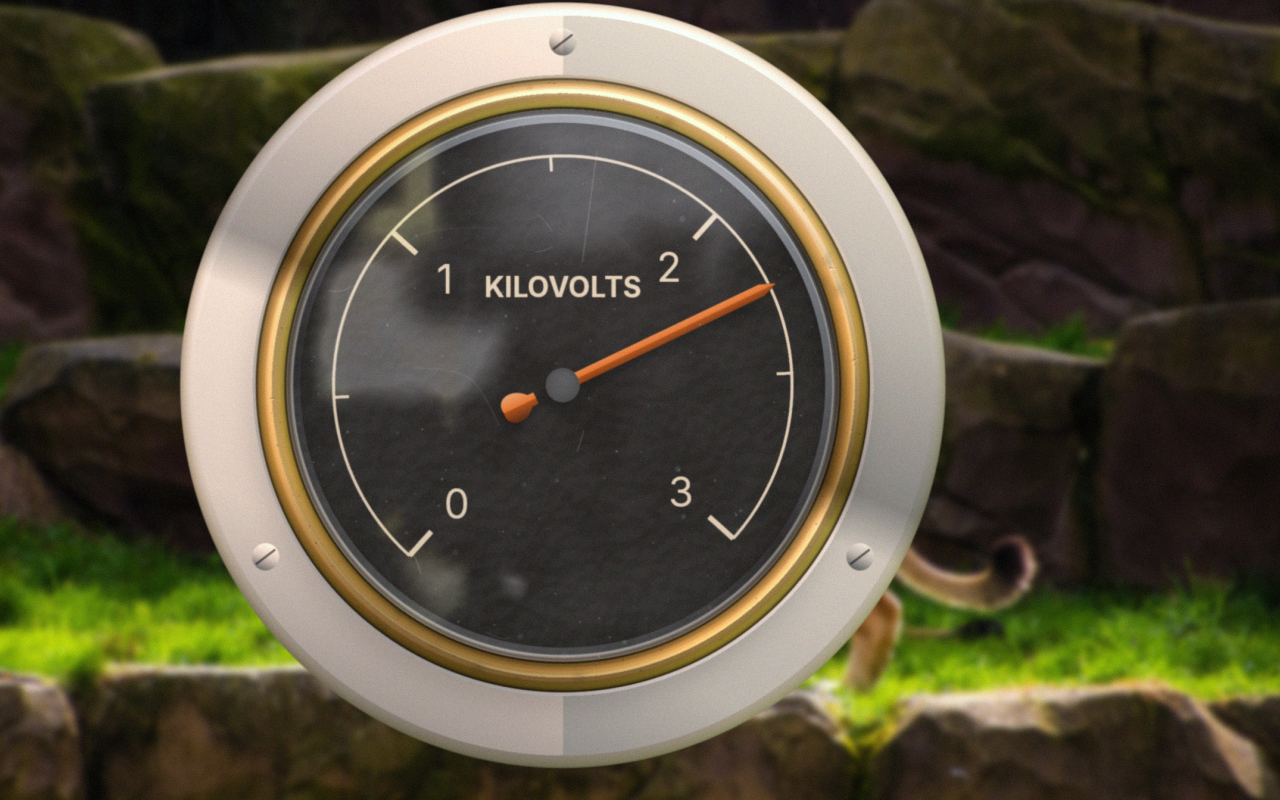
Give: 2.25 kV
